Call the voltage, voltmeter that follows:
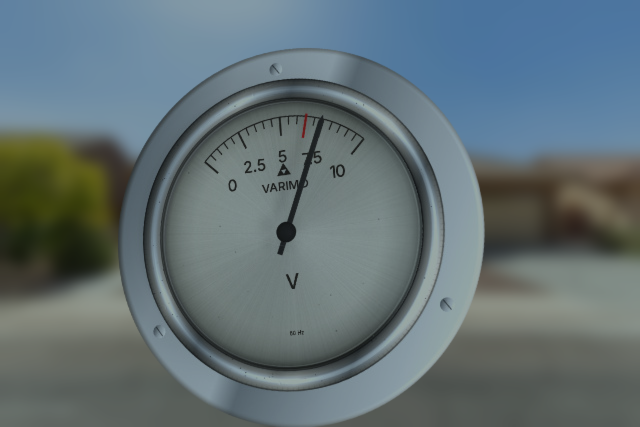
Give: 7.5 V
